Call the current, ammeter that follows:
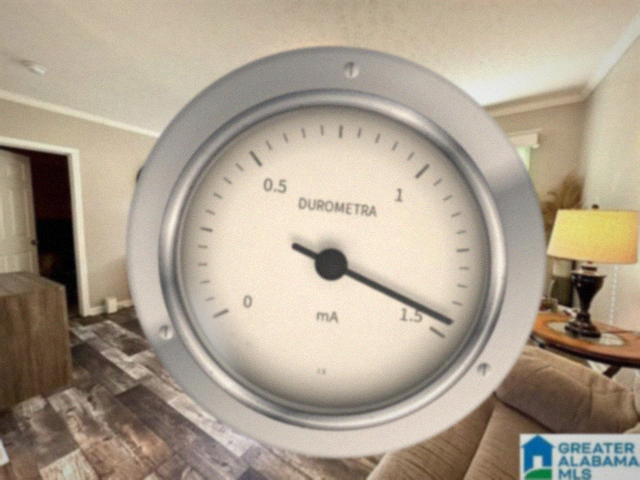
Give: 1.45 mA
